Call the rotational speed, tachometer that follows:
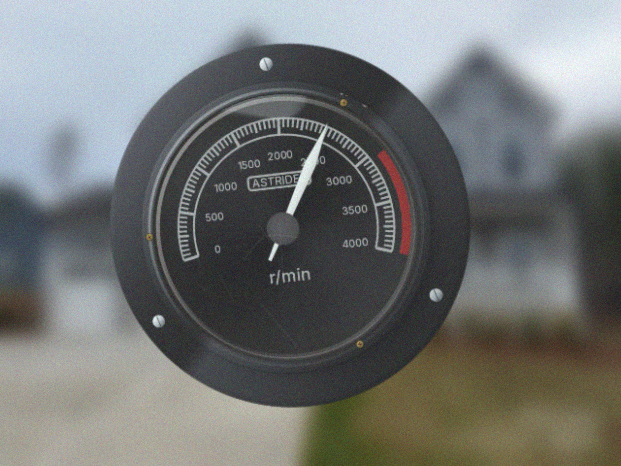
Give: 2500 rpm
